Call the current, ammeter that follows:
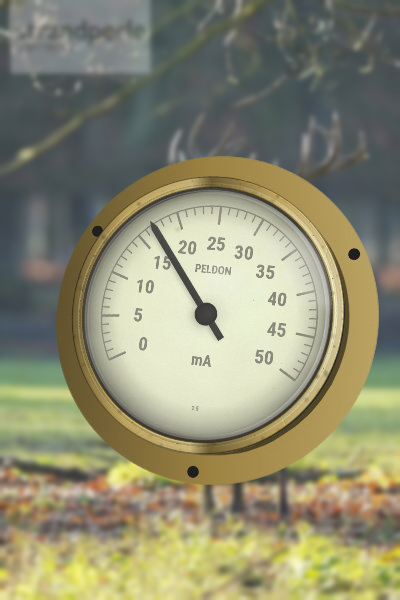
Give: 17 mA
